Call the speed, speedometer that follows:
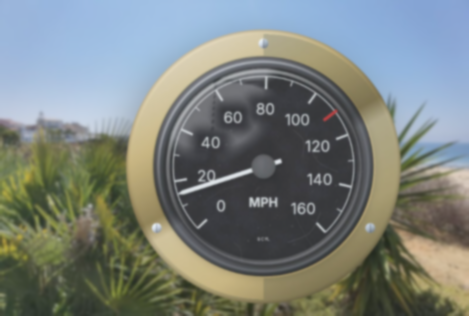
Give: 15 mph
